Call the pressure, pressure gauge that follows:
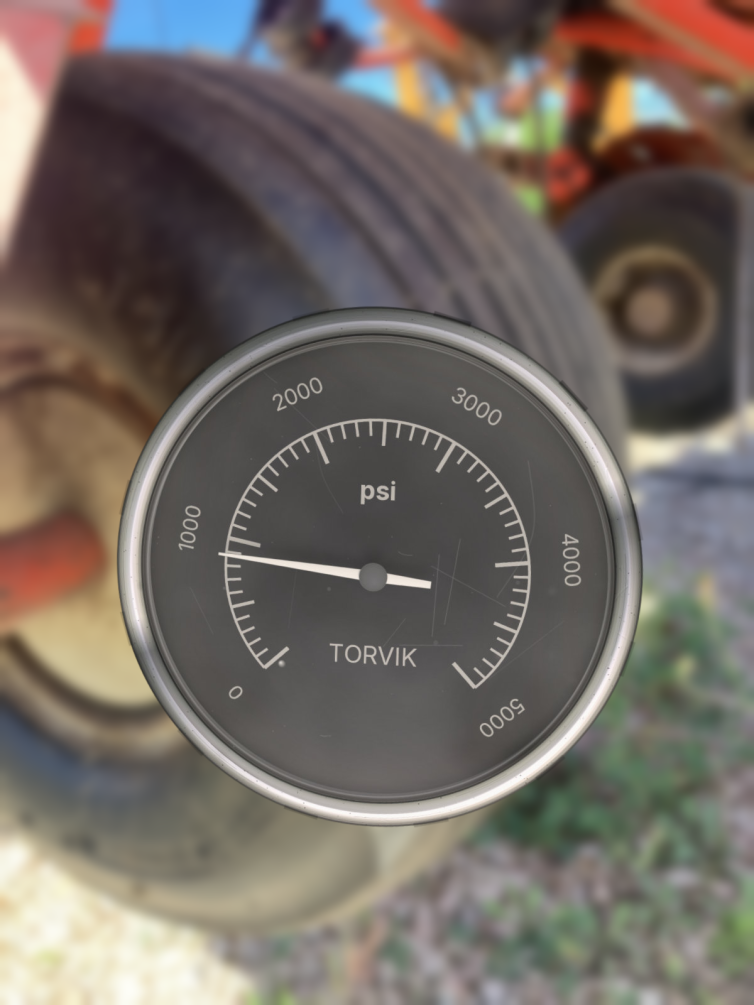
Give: 900 psi
